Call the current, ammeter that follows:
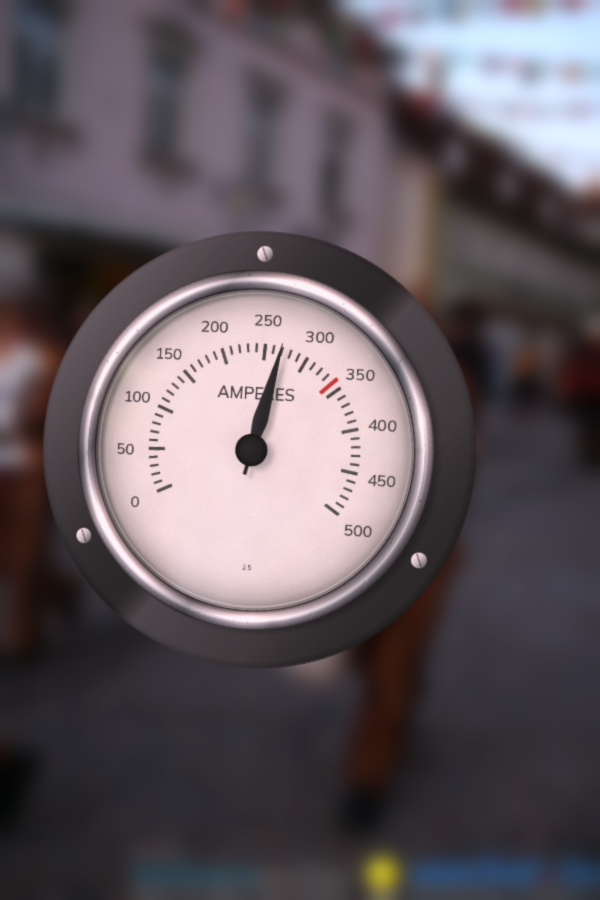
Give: 270 A
